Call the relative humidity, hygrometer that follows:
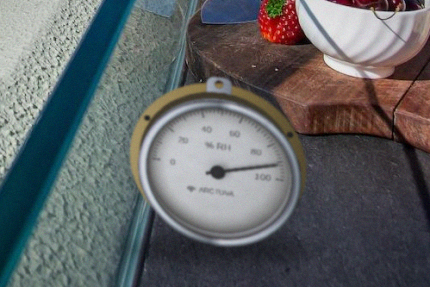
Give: 90 %
